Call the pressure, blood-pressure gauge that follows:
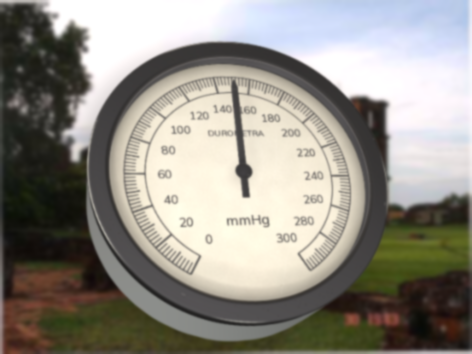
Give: 150 mmHg
